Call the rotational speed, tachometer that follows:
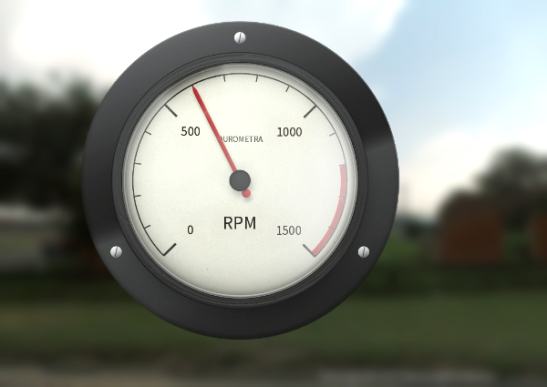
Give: 600 rpm
